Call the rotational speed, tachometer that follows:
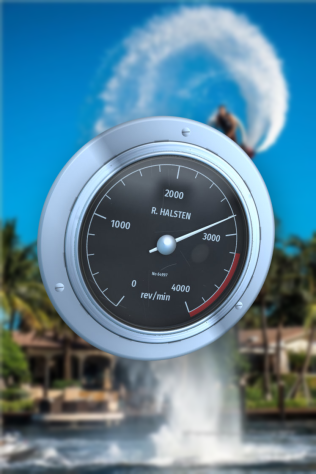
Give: 2800 rpm
